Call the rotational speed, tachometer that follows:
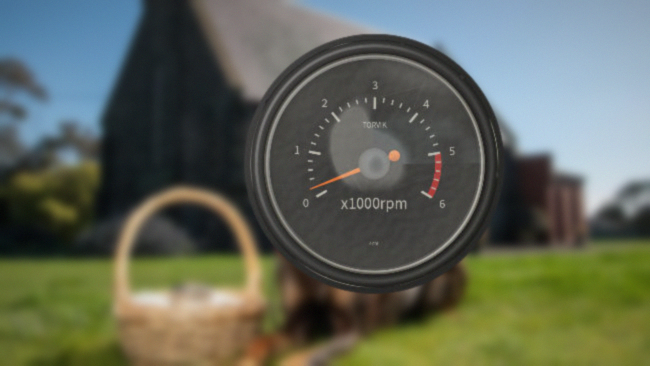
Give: 200 rpm
